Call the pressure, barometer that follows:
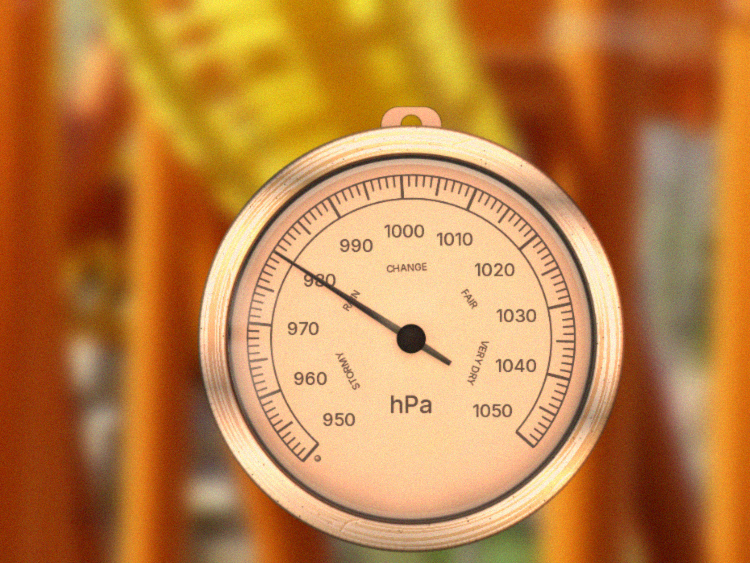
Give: 980 hPa
